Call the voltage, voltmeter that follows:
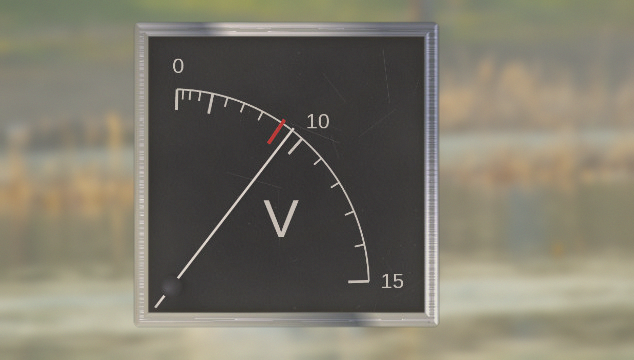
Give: 9.5 V
